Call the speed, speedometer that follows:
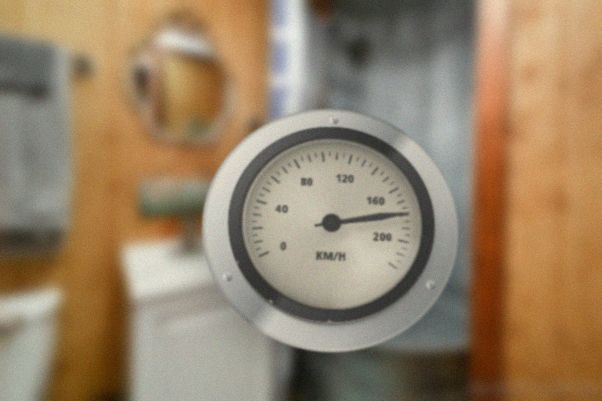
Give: 180 km/h
